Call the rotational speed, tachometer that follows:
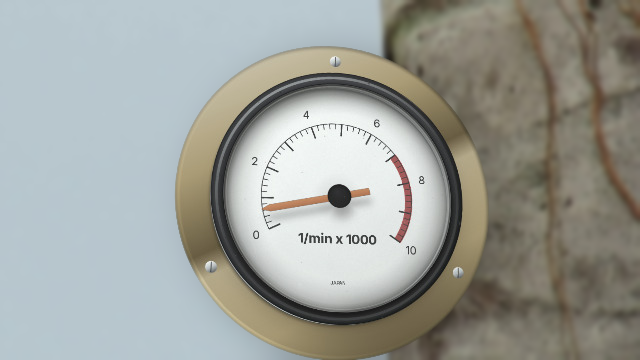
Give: 600 rpm
